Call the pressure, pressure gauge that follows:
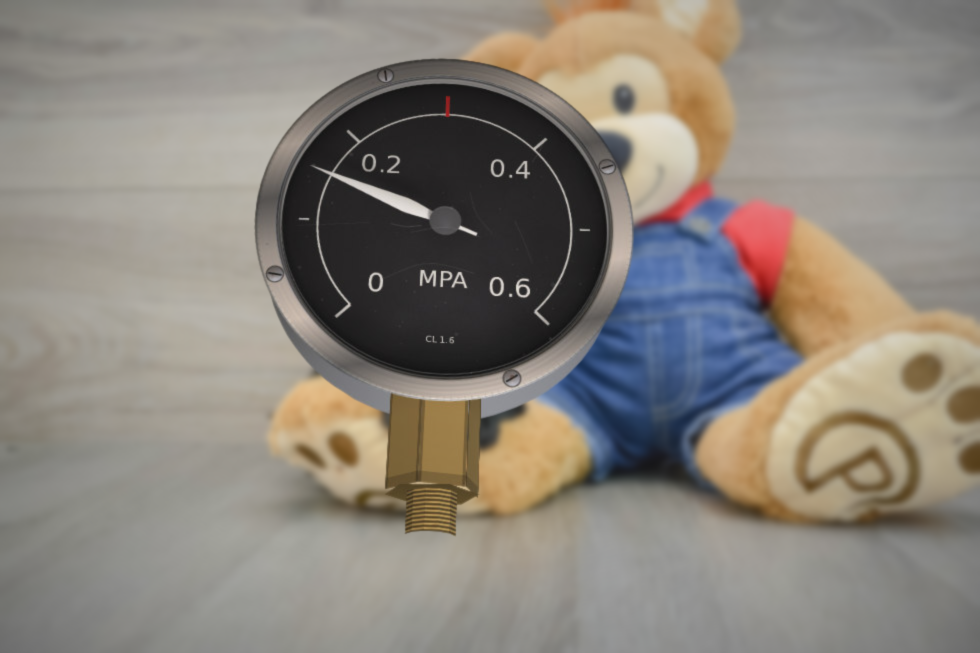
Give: 0.15 MPa
